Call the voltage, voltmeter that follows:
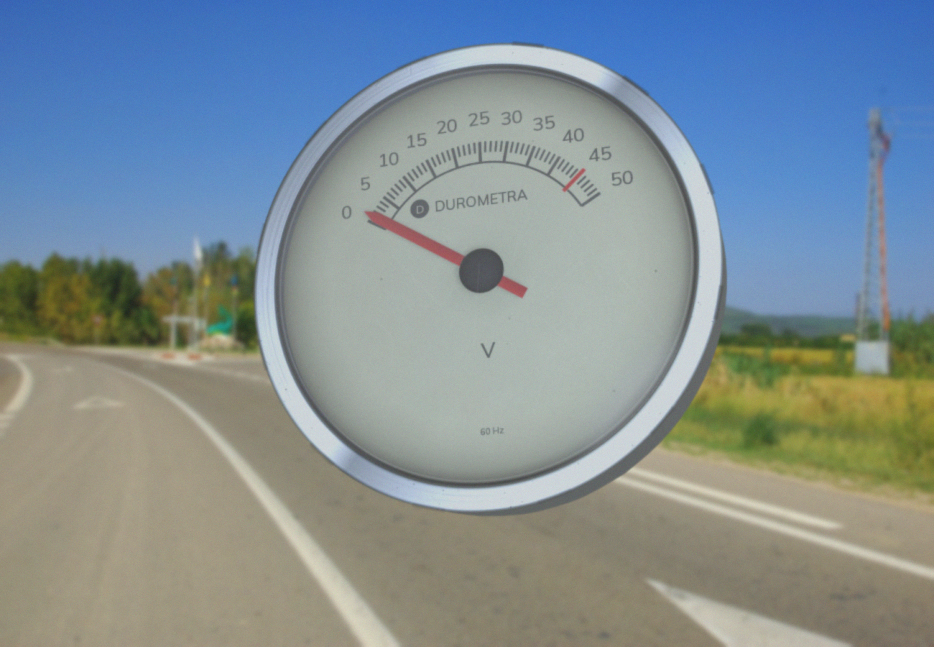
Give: 1 V
